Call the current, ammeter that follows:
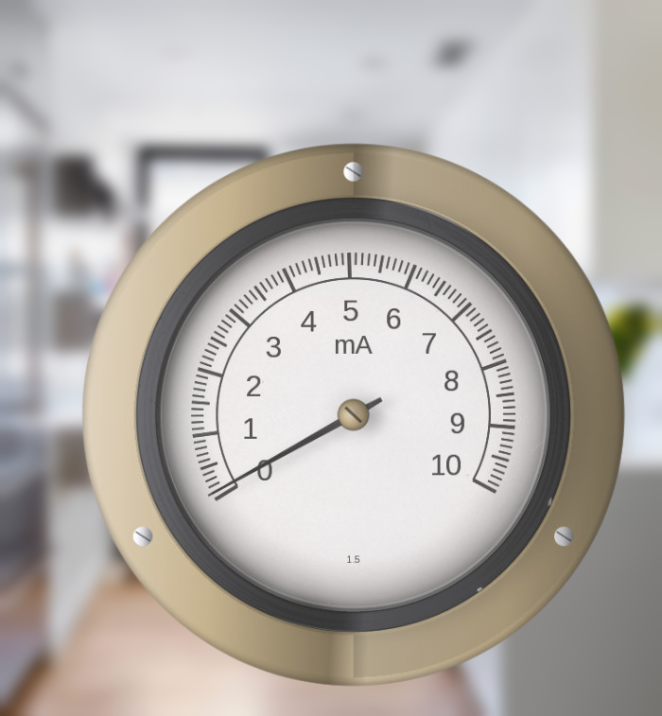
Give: 0.1 mA
